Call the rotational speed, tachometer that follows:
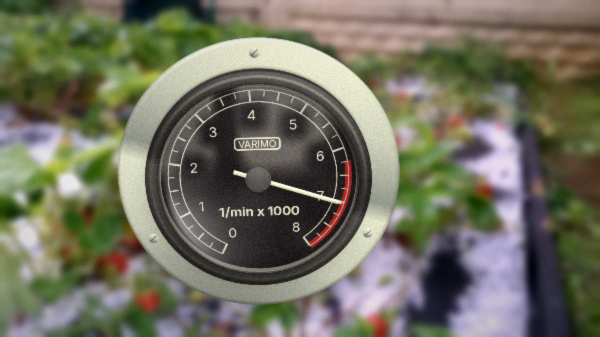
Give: 7000 rpm
